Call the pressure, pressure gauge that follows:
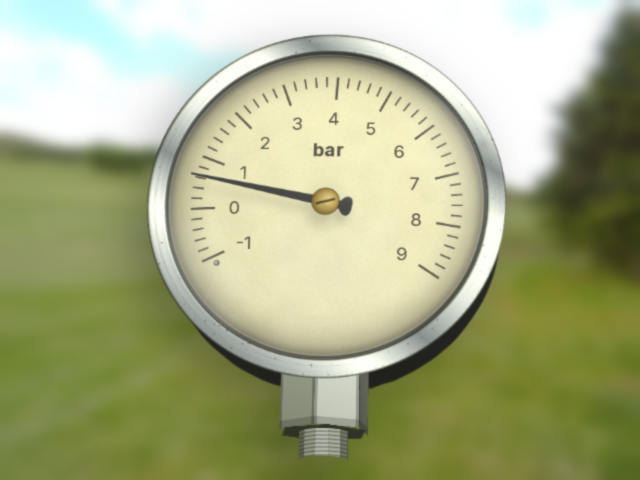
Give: 0.6 bar
